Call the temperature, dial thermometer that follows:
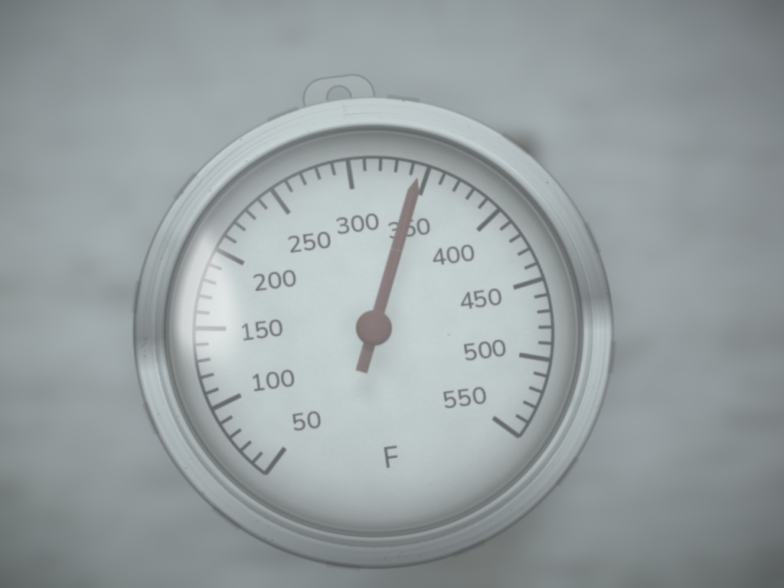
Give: 345 °F
